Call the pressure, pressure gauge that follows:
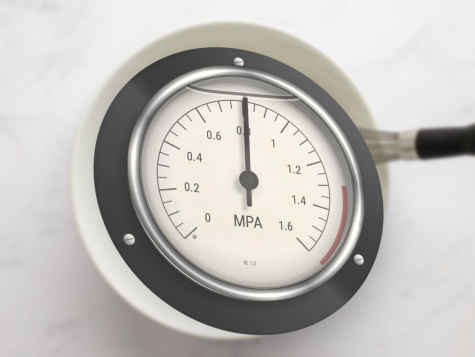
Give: 0.8 MPa
